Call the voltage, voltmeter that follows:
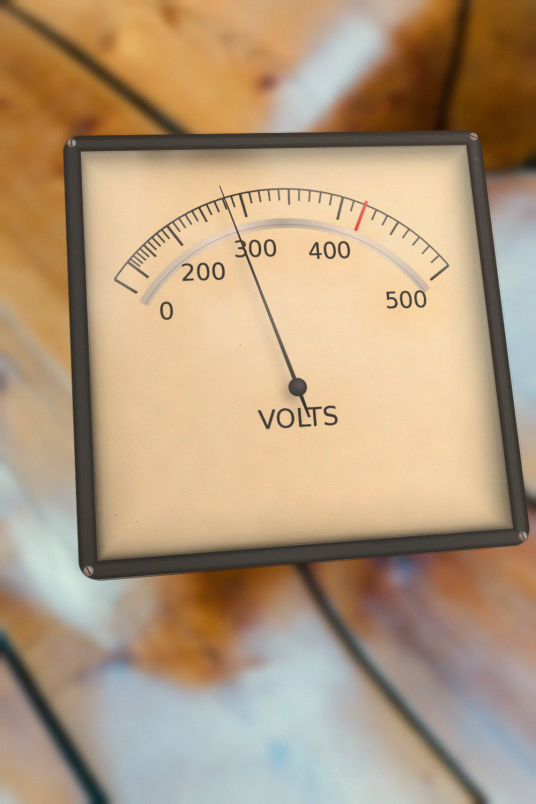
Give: 280 V
